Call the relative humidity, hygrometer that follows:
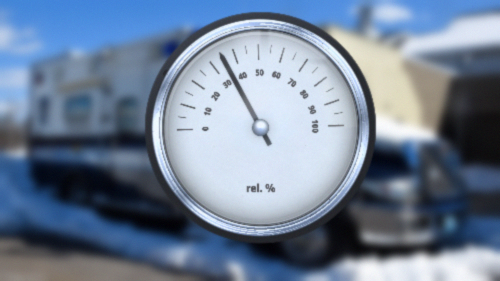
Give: 35 %
